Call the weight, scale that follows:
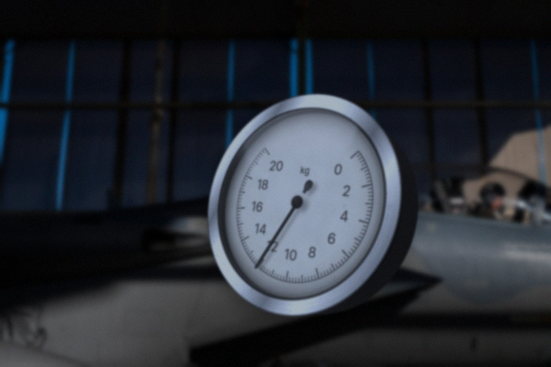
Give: 12 kg
